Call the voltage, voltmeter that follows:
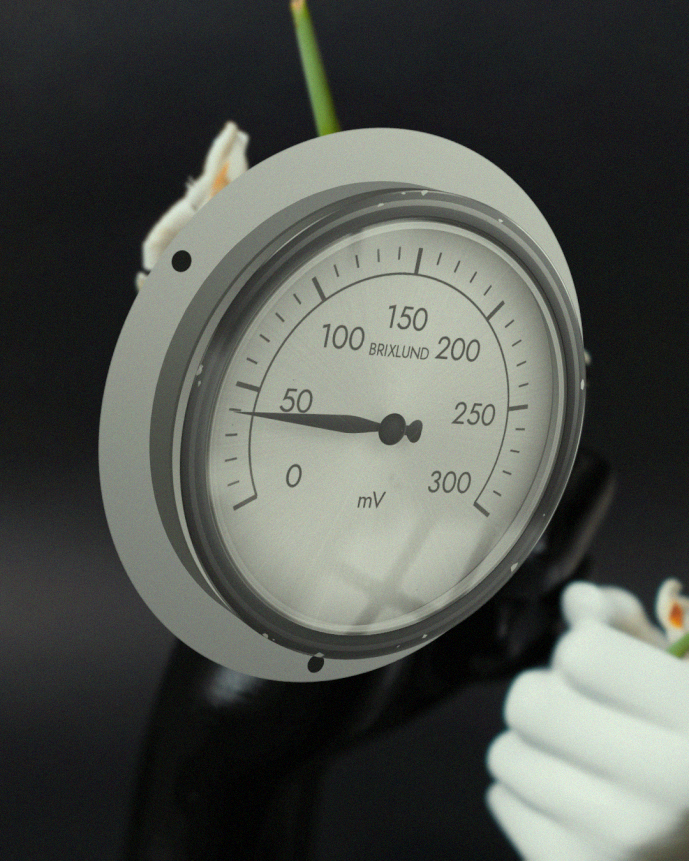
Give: 40 mV
